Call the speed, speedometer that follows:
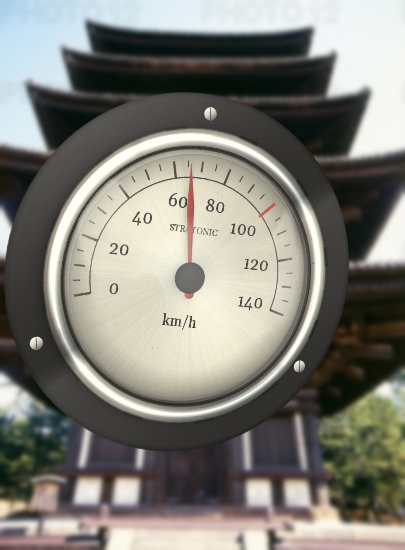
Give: 65 km/h
